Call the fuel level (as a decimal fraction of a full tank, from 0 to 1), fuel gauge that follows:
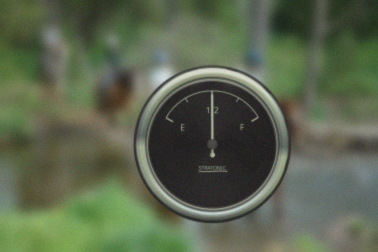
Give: 0.5
